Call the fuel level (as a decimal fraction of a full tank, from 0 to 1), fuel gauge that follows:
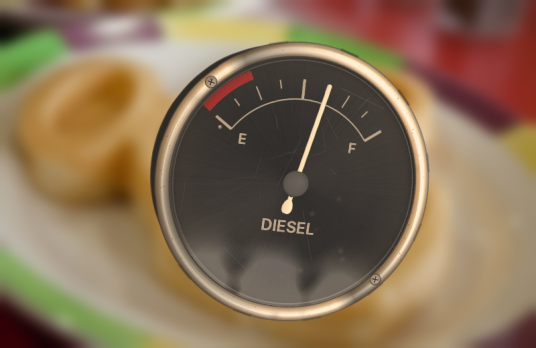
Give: 0.625
